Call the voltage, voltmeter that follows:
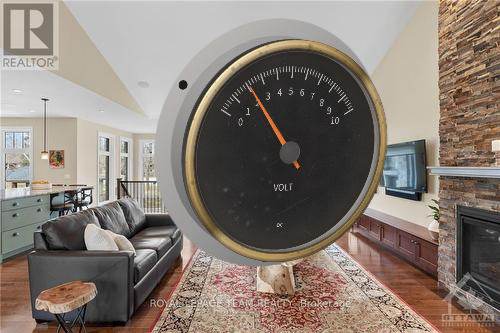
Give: 2 V
